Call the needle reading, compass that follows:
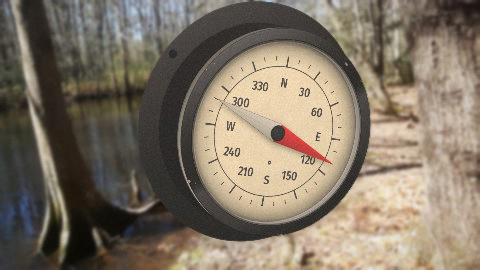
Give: 110 °
